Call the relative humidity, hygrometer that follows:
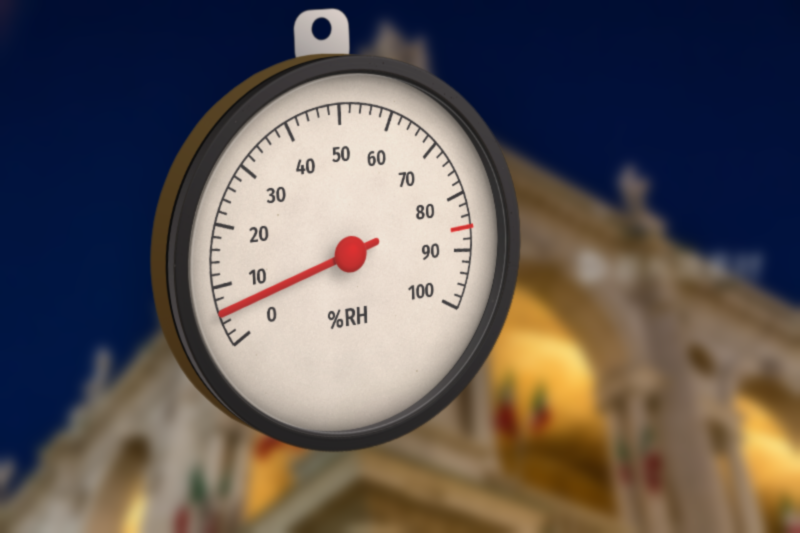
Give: 6 %
